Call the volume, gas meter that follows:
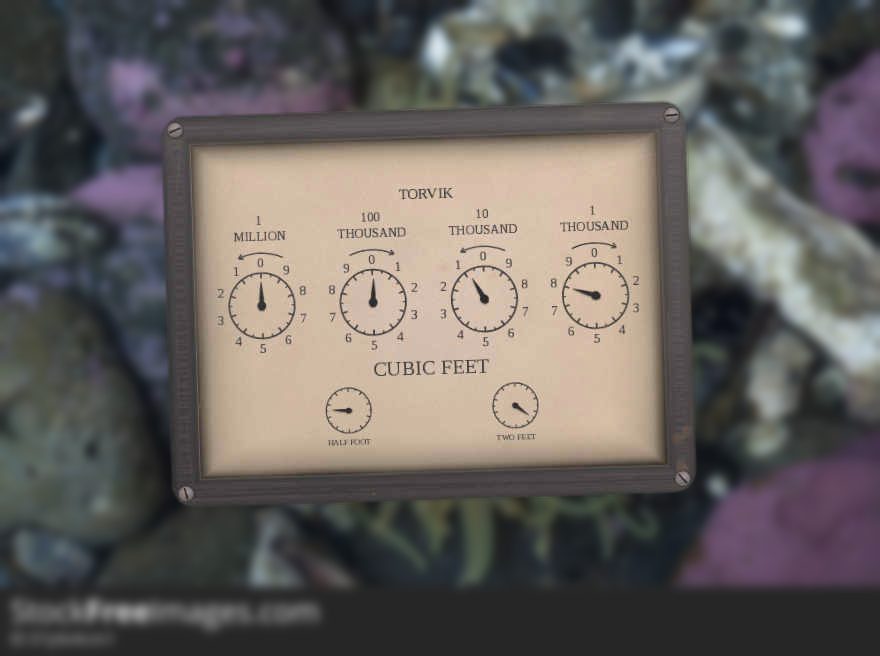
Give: 800 ft³
